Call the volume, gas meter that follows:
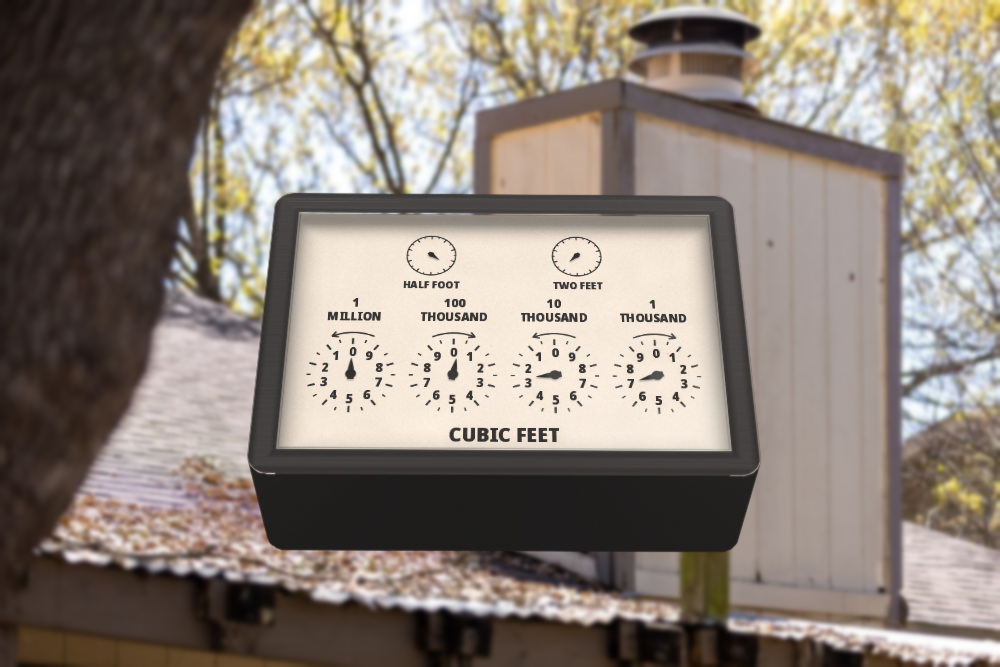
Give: 2700 ft³
